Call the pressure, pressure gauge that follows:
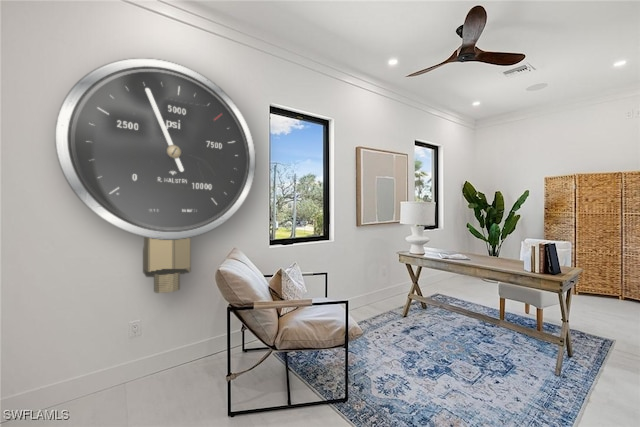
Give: 4000 psi
